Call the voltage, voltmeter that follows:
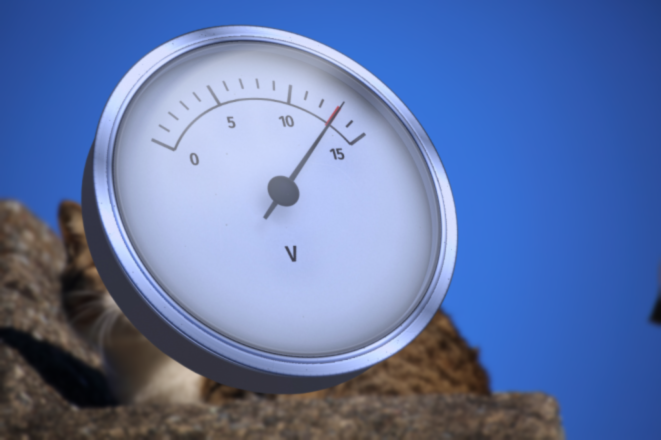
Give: 13 V
